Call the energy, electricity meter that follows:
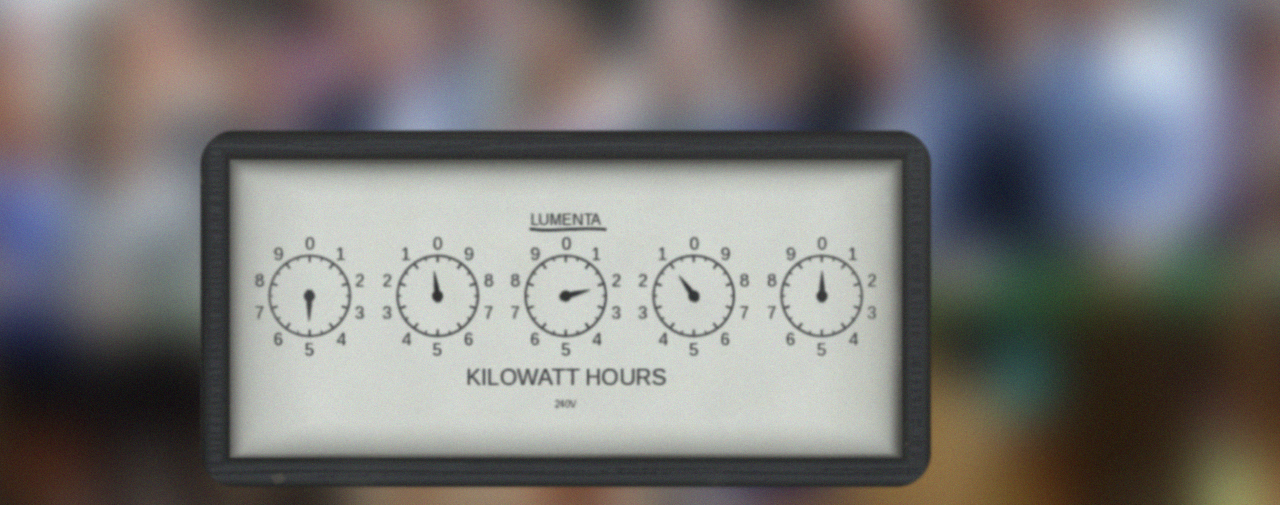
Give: 50210 kWh
